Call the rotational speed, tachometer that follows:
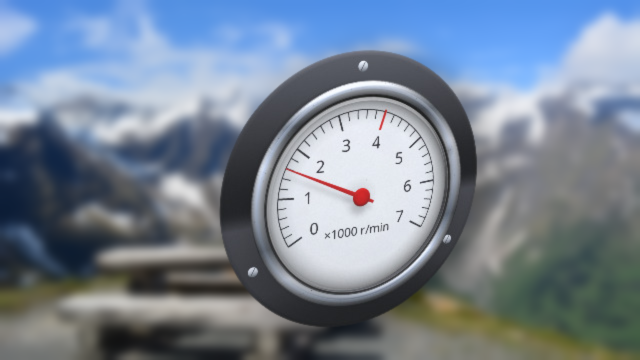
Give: 1600 rpm
